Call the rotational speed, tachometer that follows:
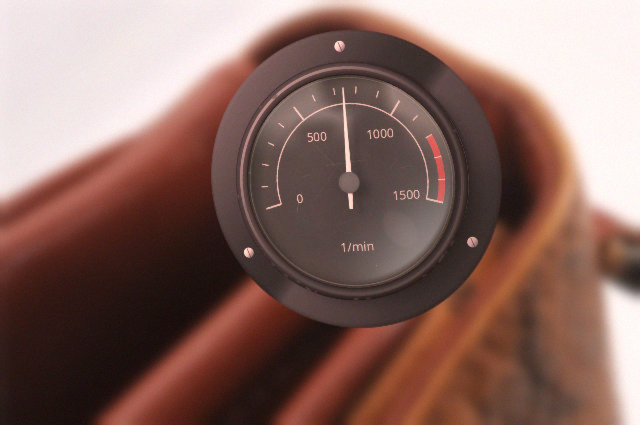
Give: 750 rpm
